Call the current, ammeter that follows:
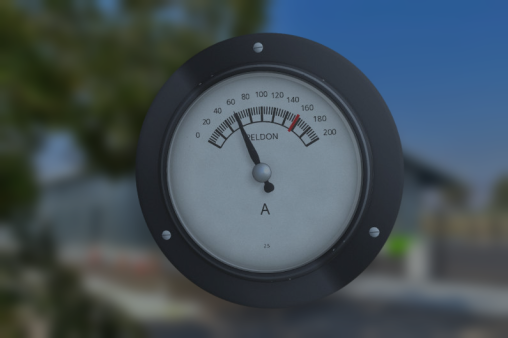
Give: 60 A
